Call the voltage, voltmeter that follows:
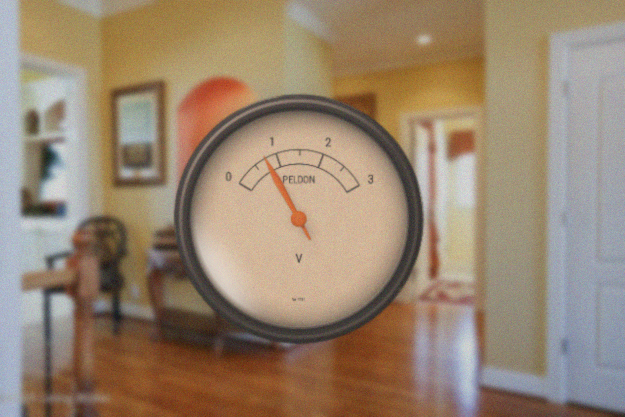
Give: 0.75 V
